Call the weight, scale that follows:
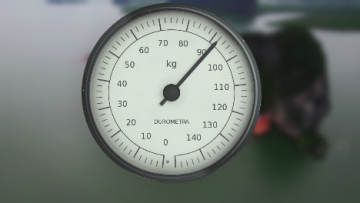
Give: 92 kg
